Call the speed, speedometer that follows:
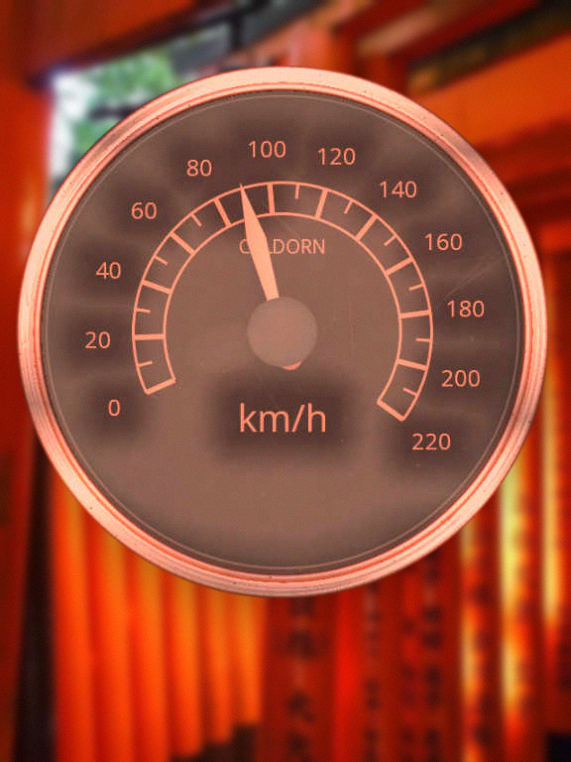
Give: 90 km/h
